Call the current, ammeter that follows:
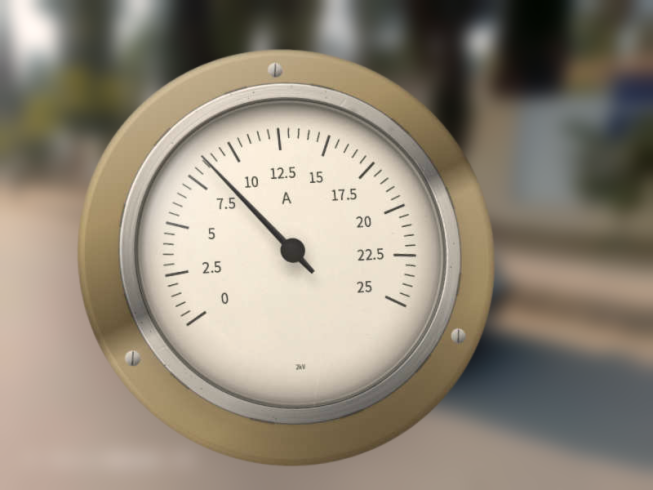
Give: 8.5 A
